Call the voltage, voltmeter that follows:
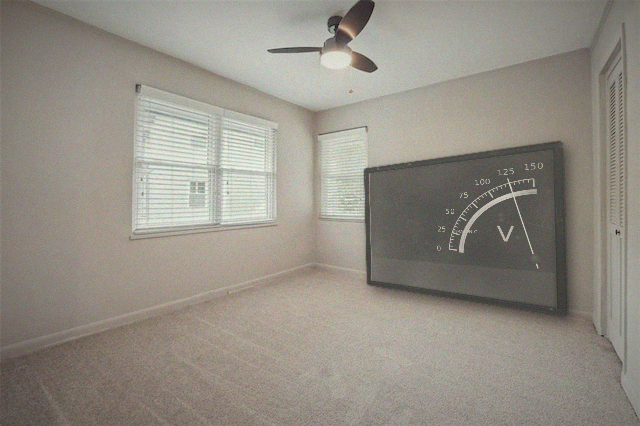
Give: 125 V
